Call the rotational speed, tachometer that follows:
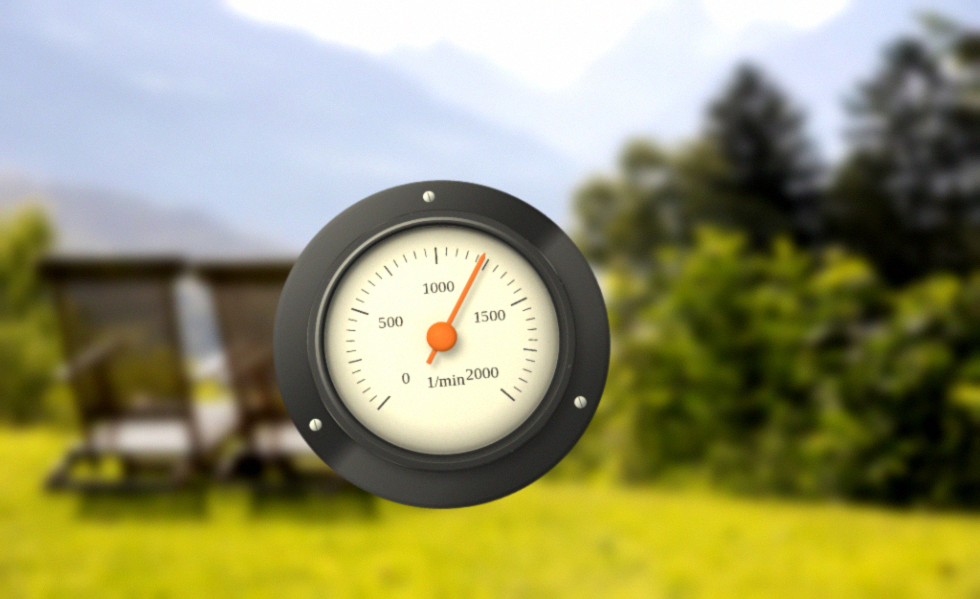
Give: 1225 rpm
